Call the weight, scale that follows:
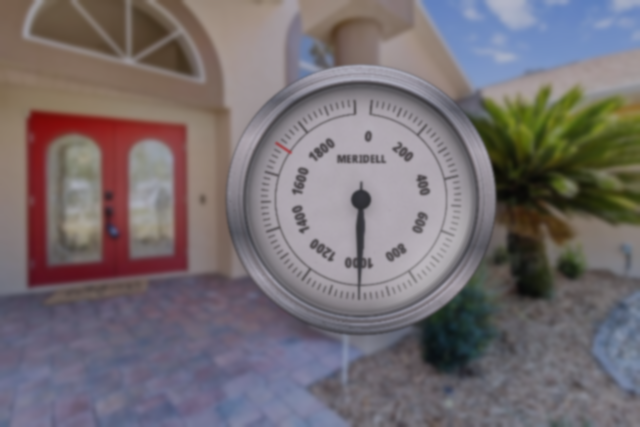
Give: 1000 g
